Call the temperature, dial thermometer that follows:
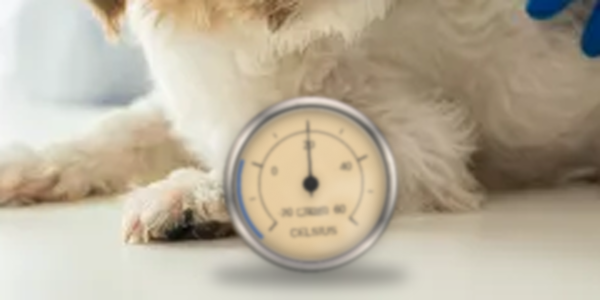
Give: 20 °C
